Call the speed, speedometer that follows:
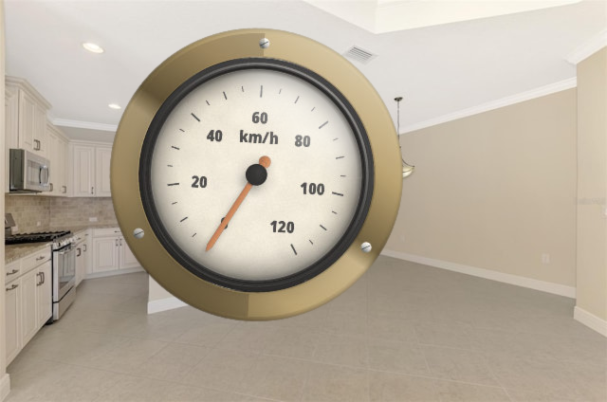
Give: 0 km/h
